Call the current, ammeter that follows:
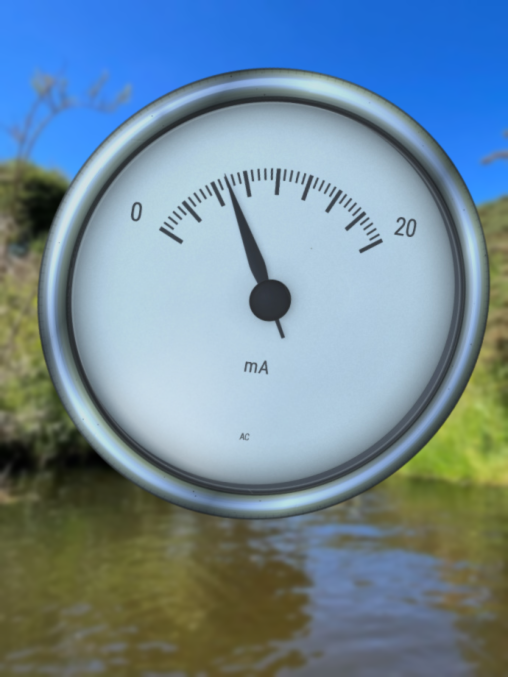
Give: 6 mA
